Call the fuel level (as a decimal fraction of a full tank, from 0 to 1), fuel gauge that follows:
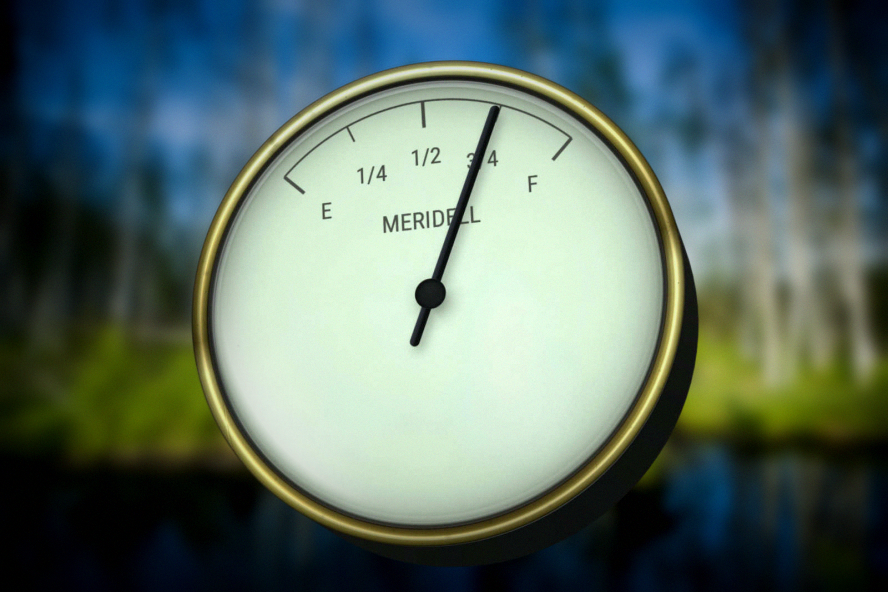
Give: 0.75
